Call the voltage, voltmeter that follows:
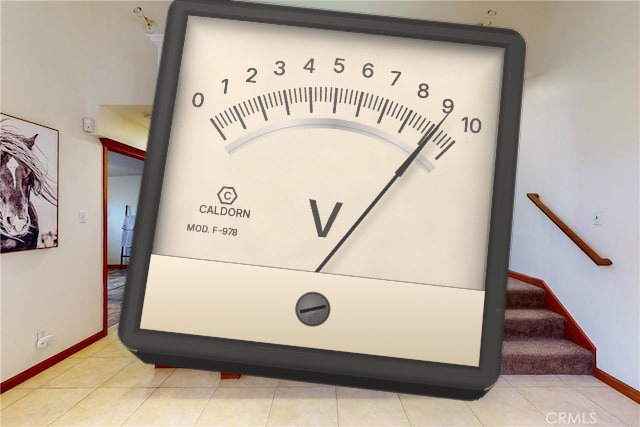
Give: 9.2 V
